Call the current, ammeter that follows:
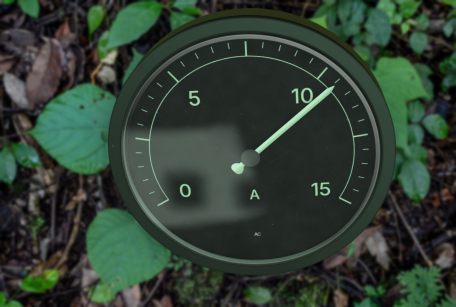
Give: 10.5 A
